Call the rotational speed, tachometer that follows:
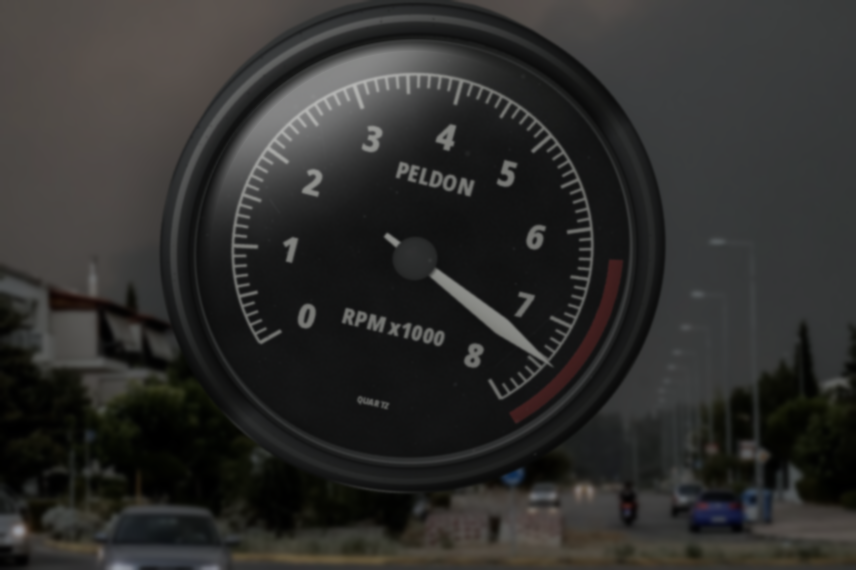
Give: 7400 rpm
